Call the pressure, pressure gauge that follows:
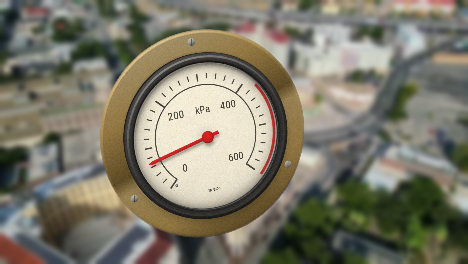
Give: 70 kPa
